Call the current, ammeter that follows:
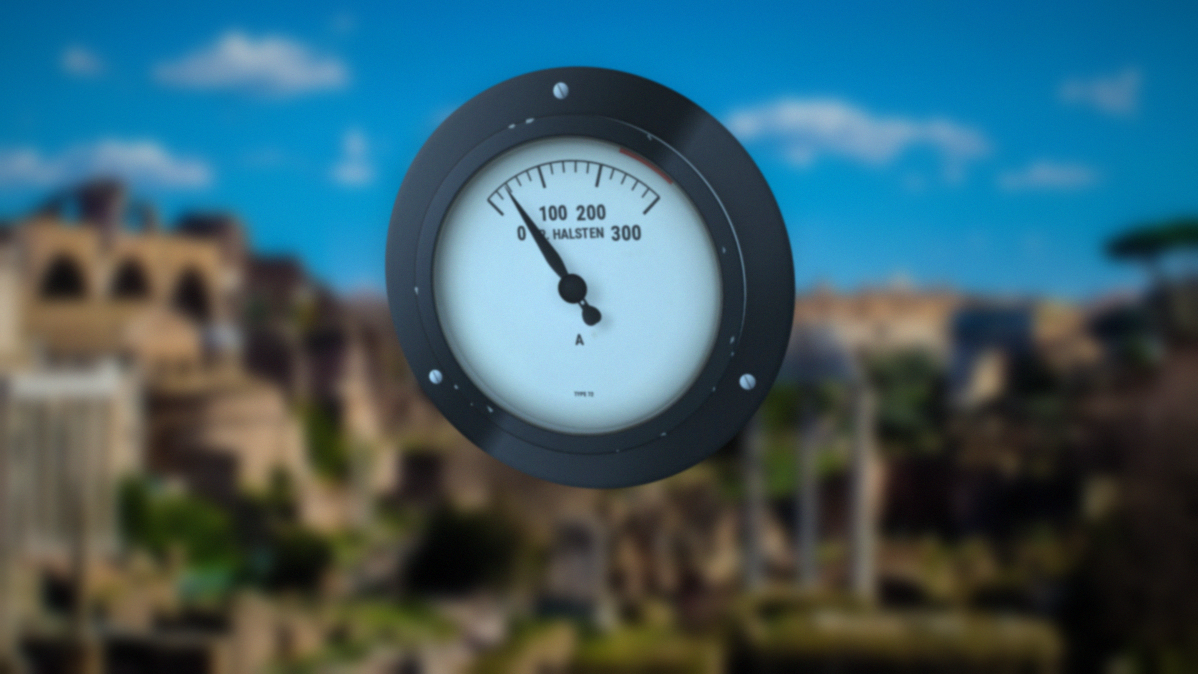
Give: 40 A
